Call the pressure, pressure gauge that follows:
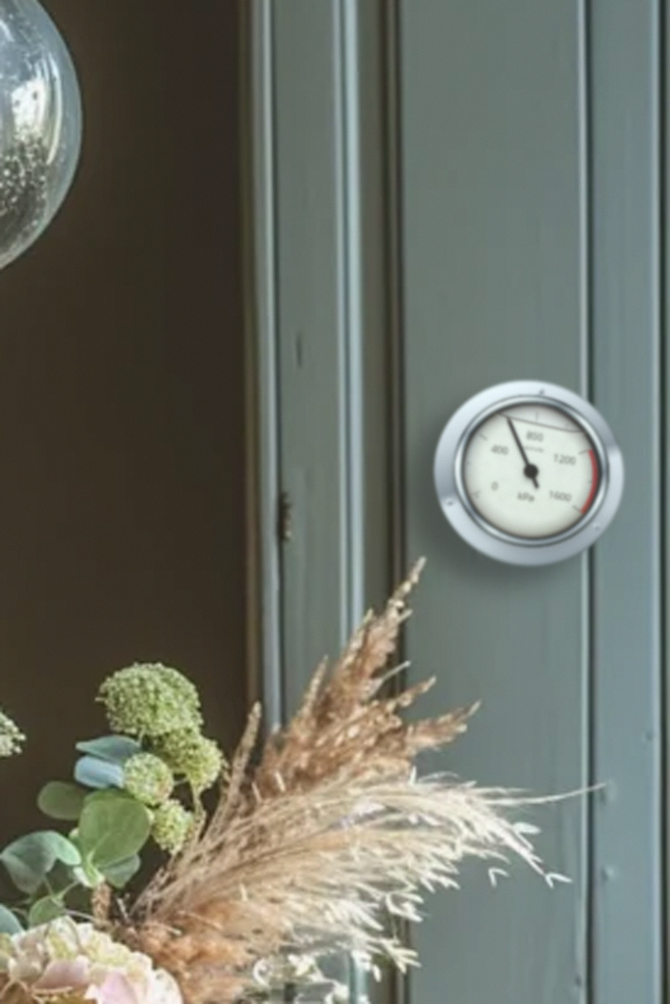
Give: 600 kPa
